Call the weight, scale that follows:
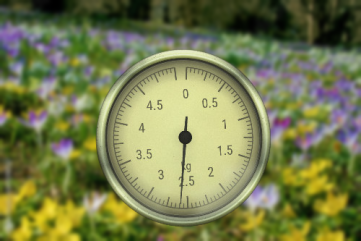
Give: 2.6 kg
